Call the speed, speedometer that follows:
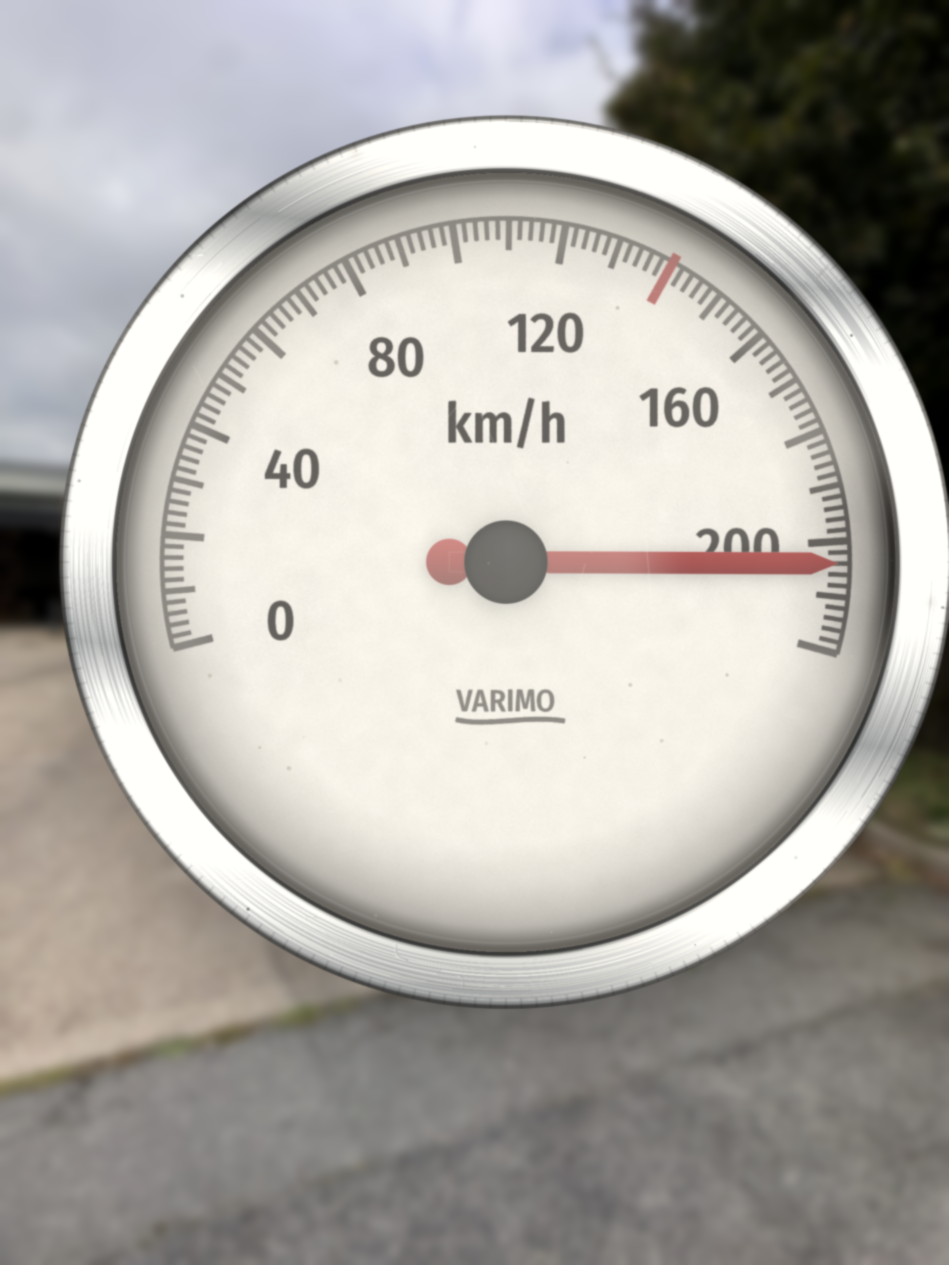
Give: 204 km/h
